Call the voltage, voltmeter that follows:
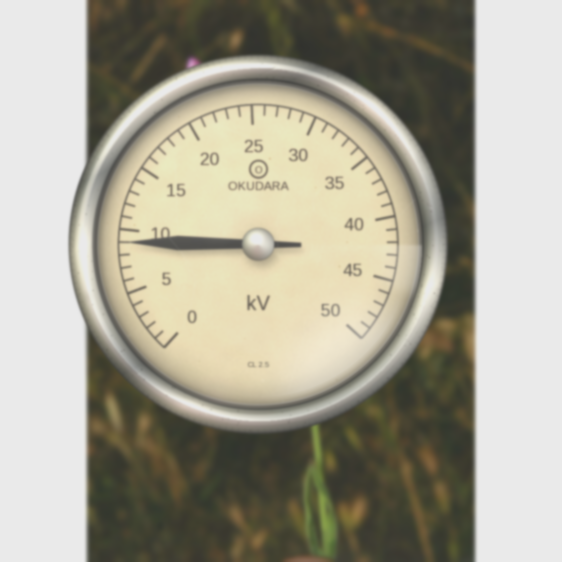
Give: 9 kV
